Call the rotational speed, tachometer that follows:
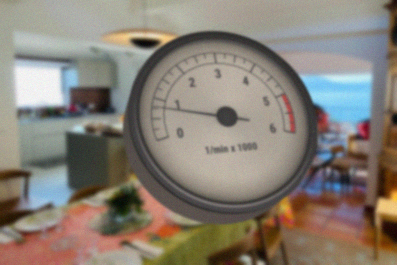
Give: 750 rpm
